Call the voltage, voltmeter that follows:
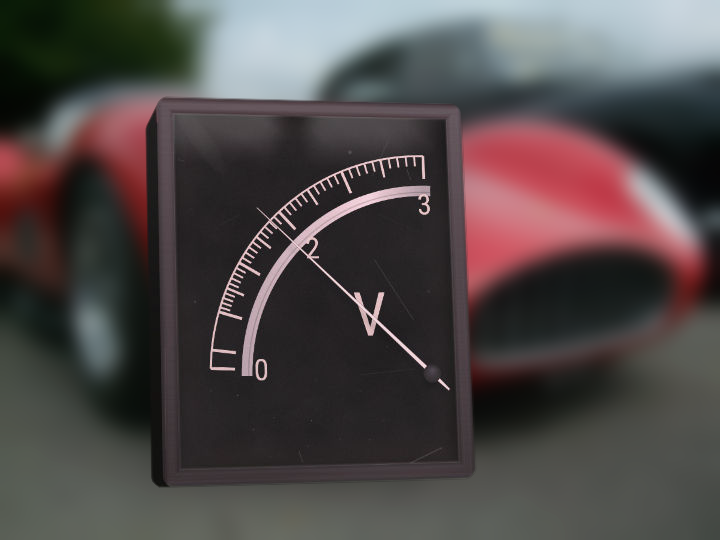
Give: 1.9 V
